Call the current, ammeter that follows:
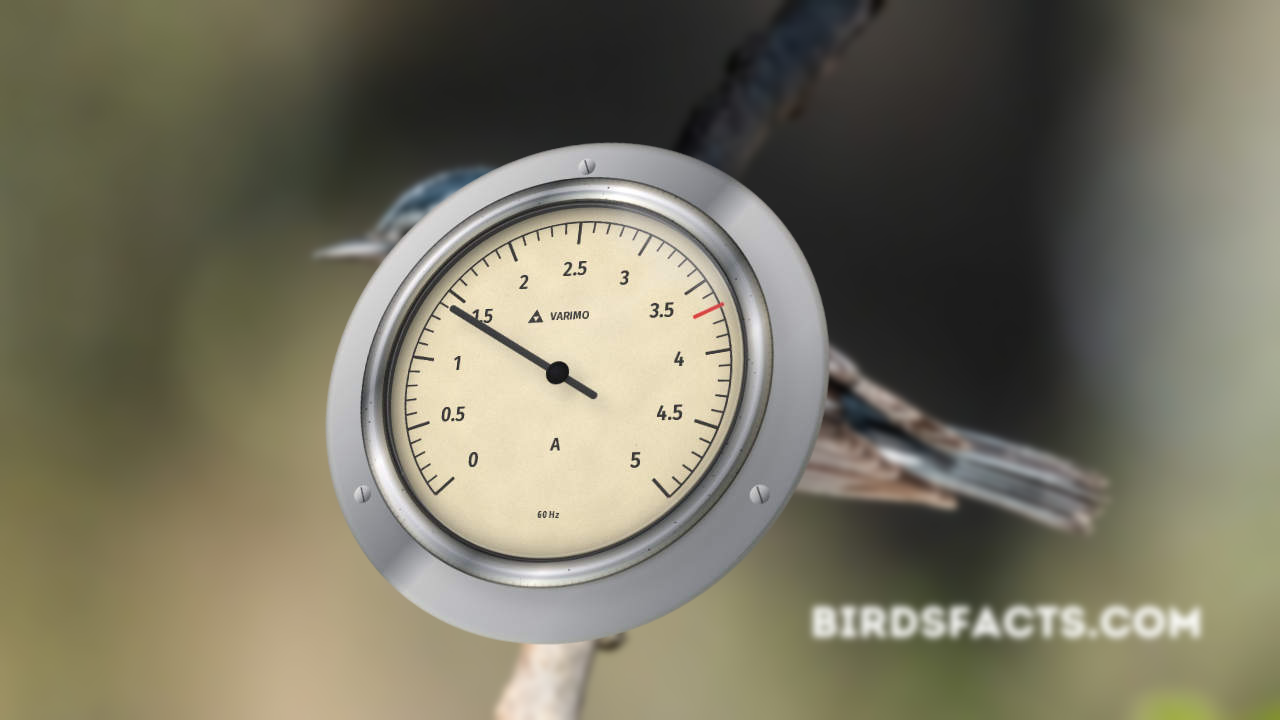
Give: 1.4 A
